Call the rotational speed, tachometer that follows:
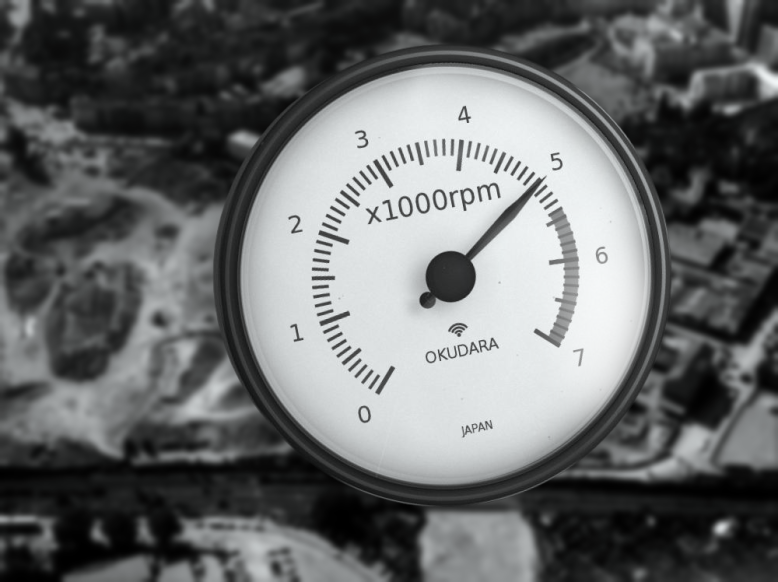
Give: 5000 rpm
